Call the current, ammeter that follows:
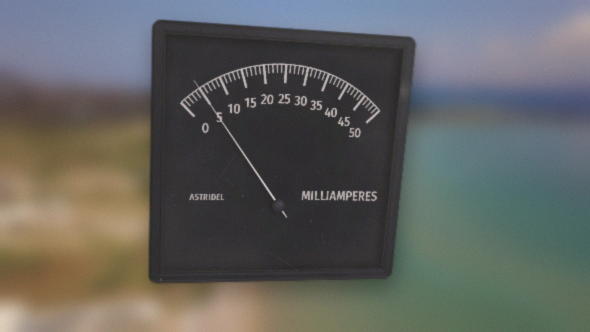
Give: 5 mA
